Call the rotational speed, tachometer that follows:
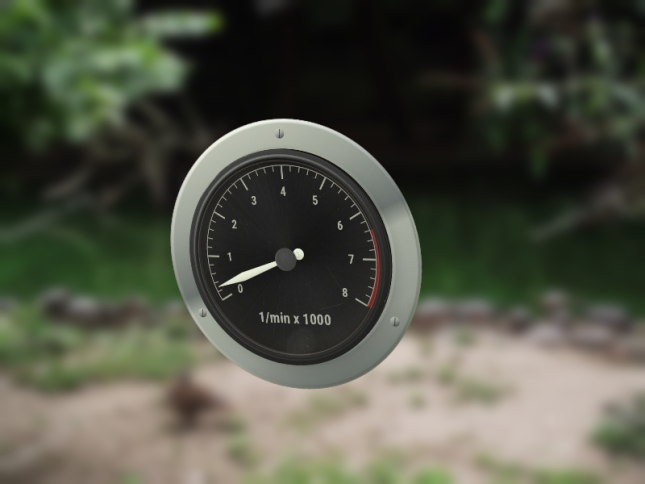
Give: 300 rpm
